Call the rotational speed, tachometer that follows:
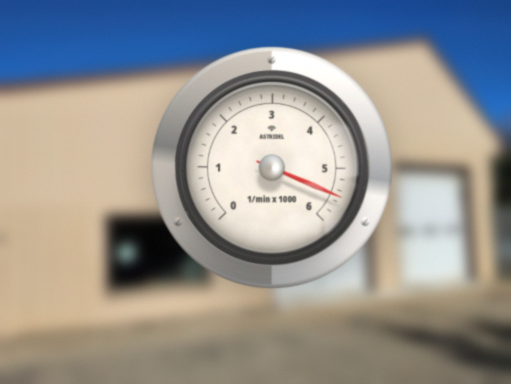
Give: 5500 rpm
